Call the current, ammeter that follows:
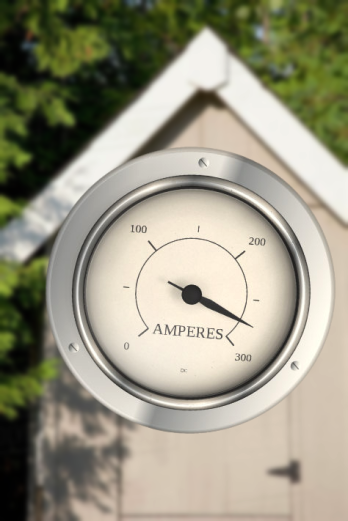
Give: 275 A
